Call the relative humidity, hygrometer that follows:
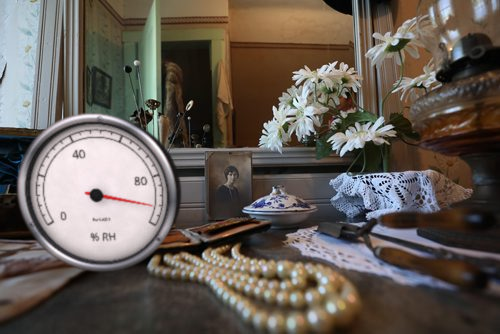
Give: 92 %
